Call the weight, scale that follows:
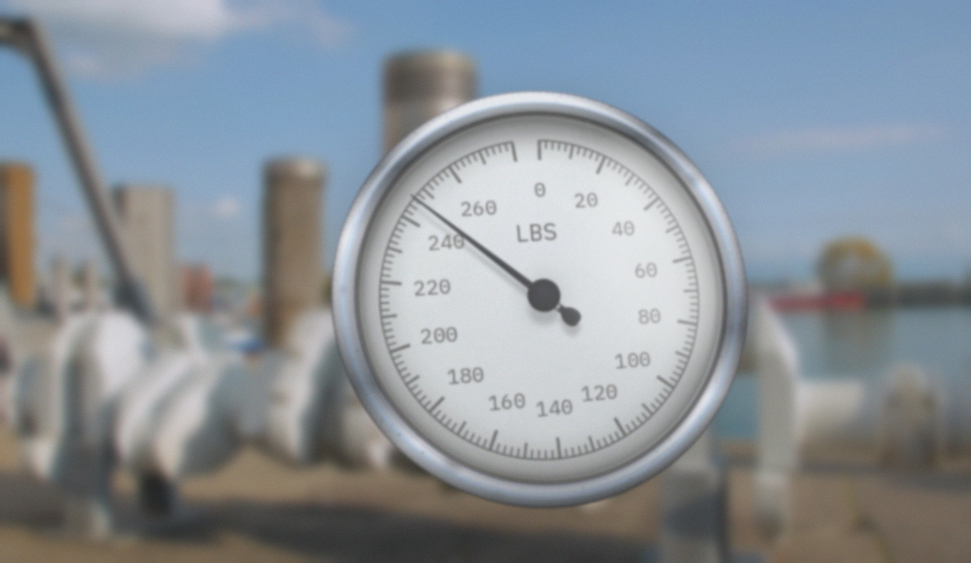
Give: 246 lb
